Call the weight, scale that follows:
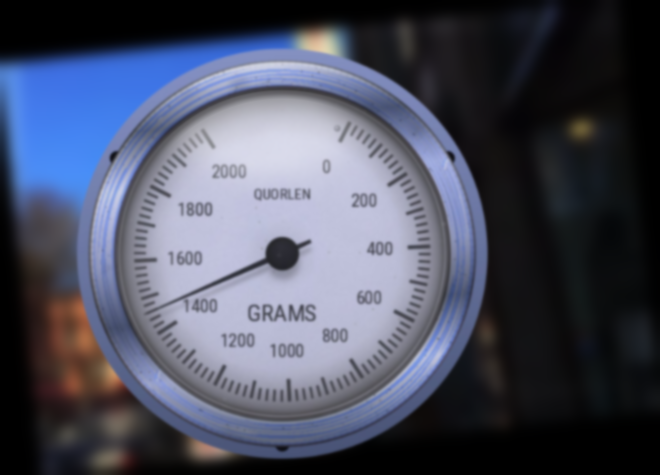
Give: 1460 g
